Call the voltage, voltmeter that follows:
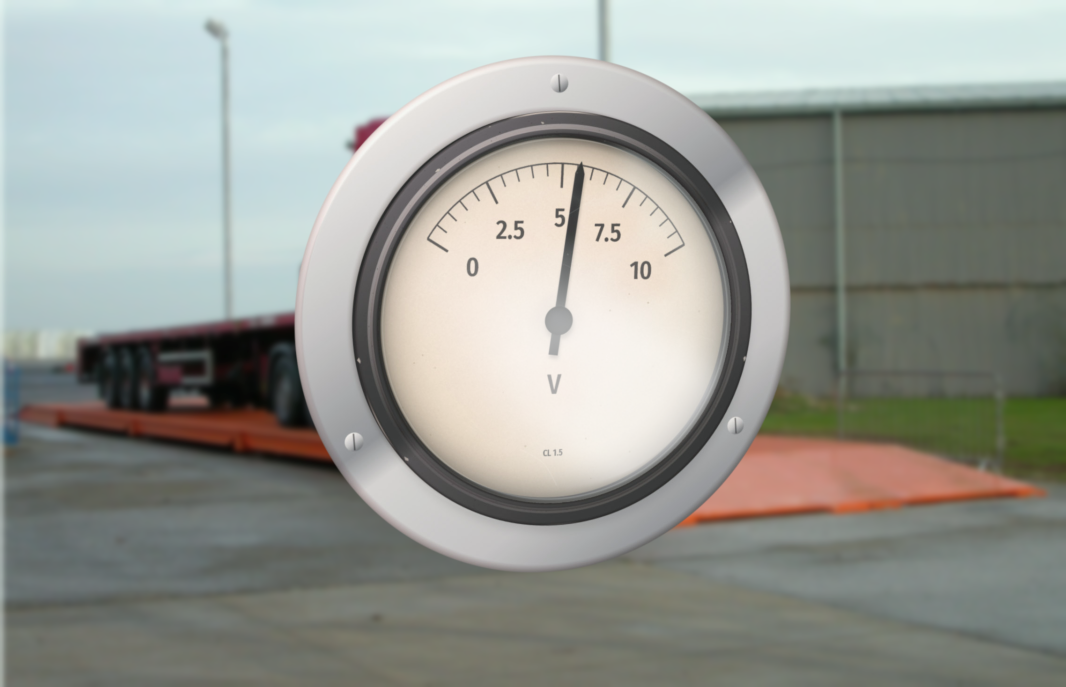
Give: 5.5 V
